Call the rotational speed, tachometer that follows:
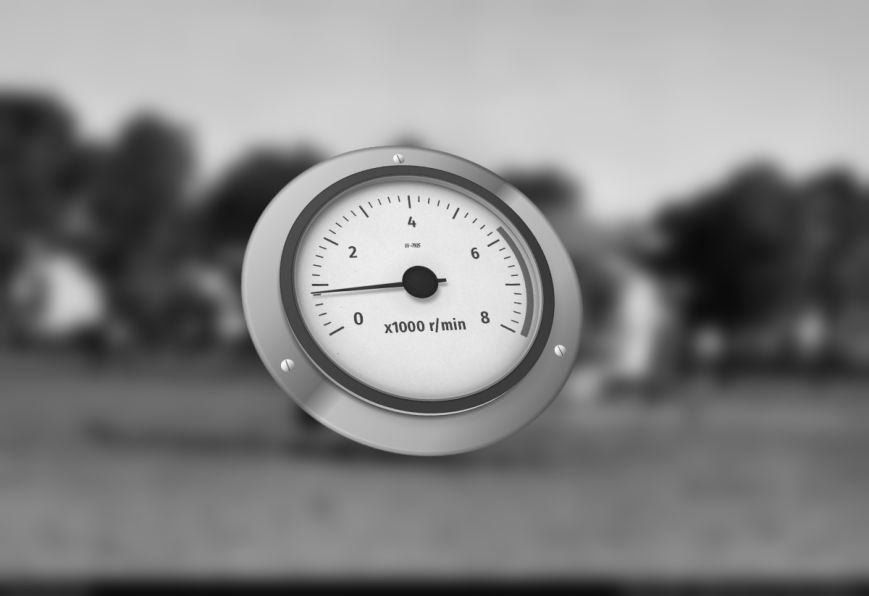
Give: 800 rpm
